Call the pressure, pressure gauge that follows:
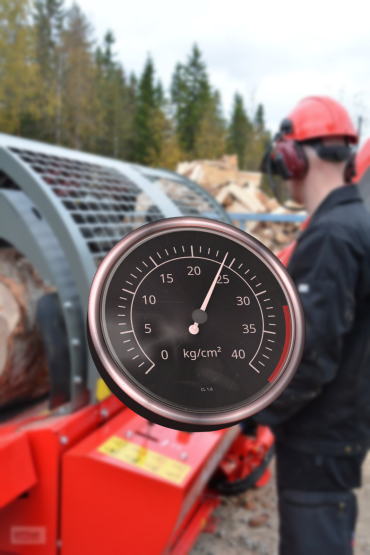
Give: 24 kg/cm²
